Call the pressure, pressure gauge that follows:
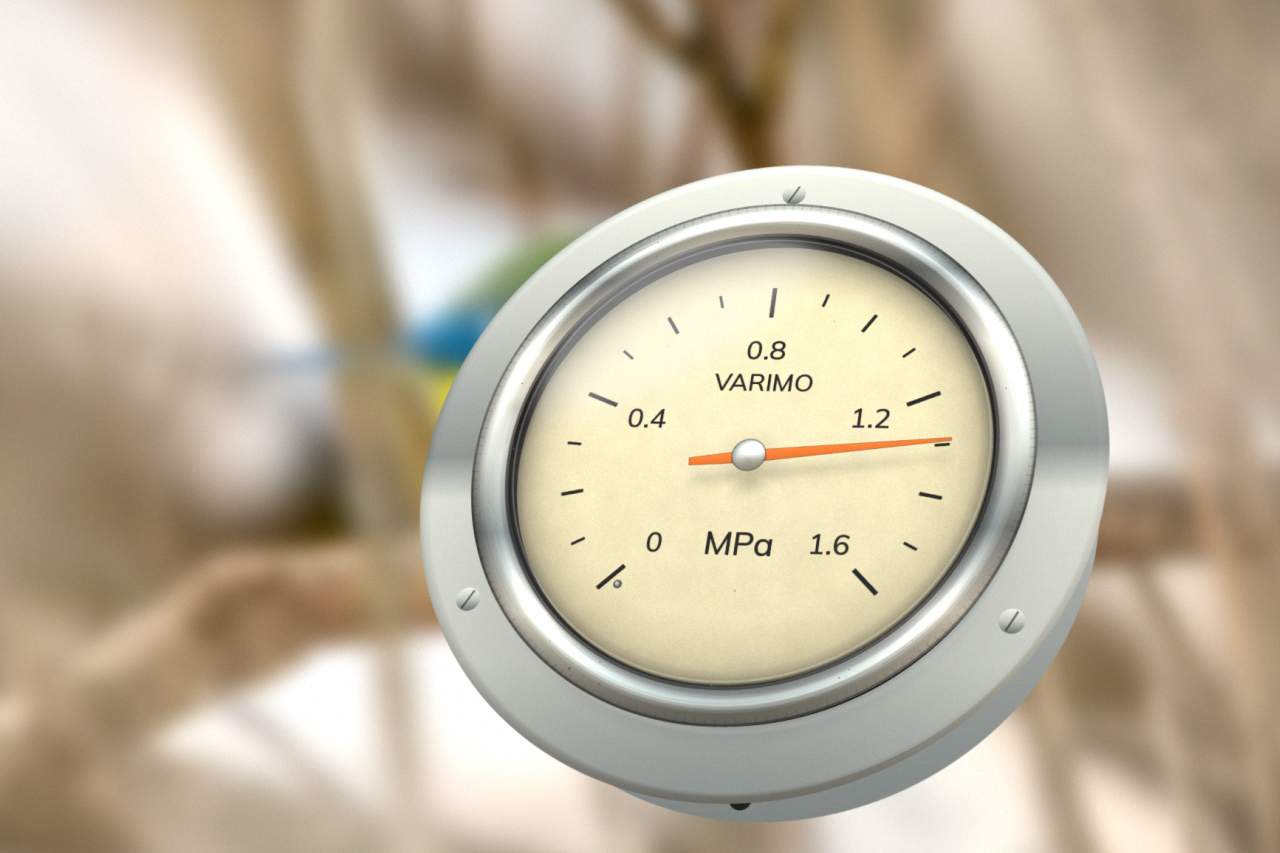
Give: 1.3 MPa
